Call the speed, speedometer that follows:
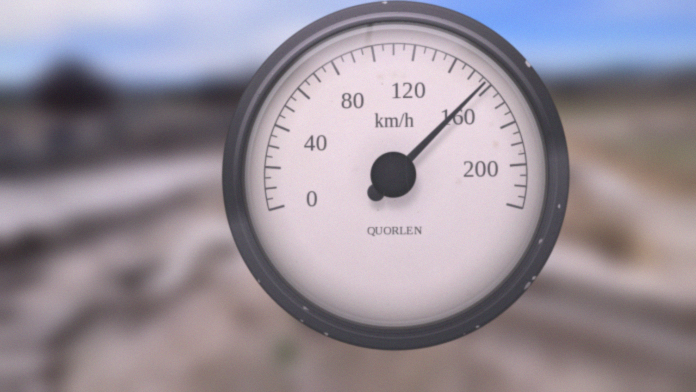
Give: 157.5 km/h
